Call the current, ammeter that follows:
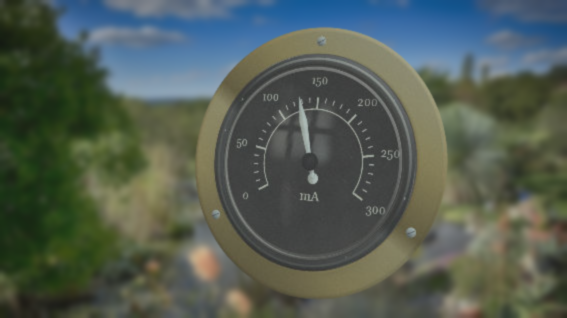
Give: 130 mA
